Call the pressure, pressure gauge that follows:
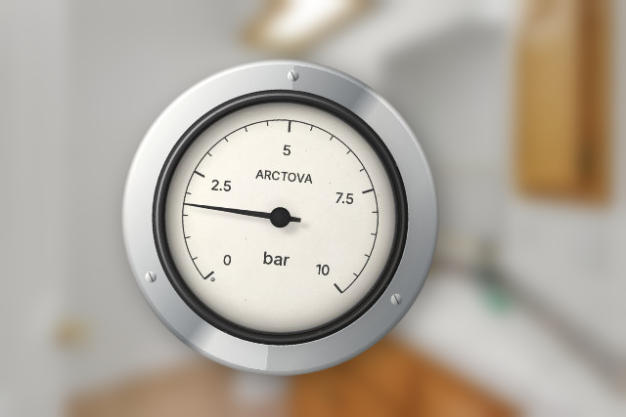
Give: 1.75 bar
